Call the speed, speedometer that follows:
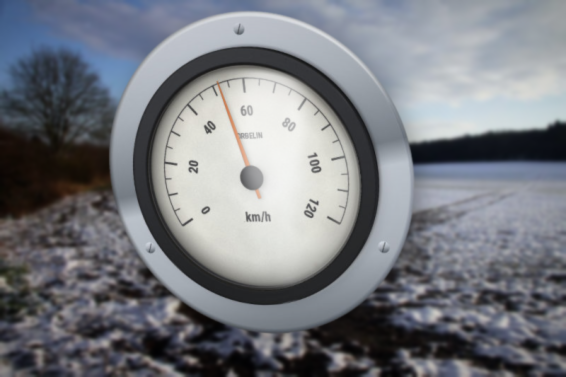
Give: 52.5 km/h
